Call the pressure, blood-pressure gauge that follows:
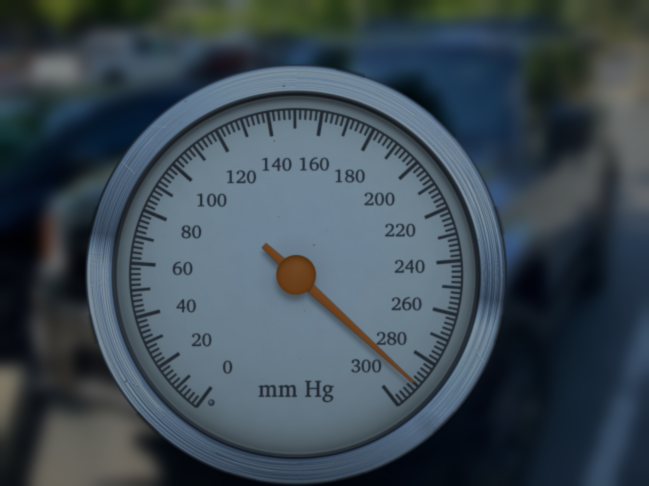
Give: 290 mmHg
